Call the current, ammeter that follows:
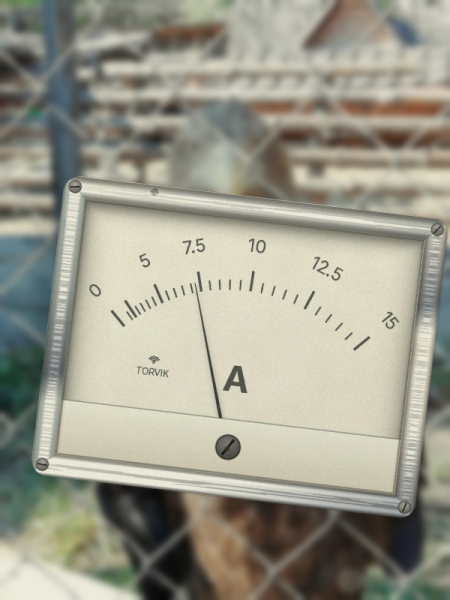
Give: 7.25 A
